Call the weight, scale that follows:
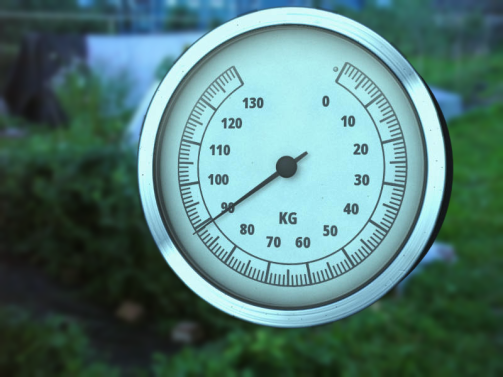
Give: 89 kg
